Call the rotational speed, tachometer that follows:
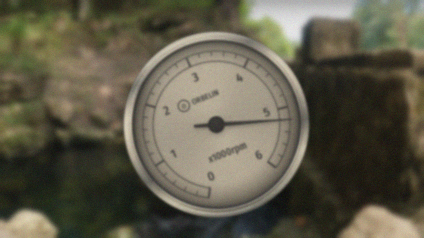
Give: 5200 rpm
